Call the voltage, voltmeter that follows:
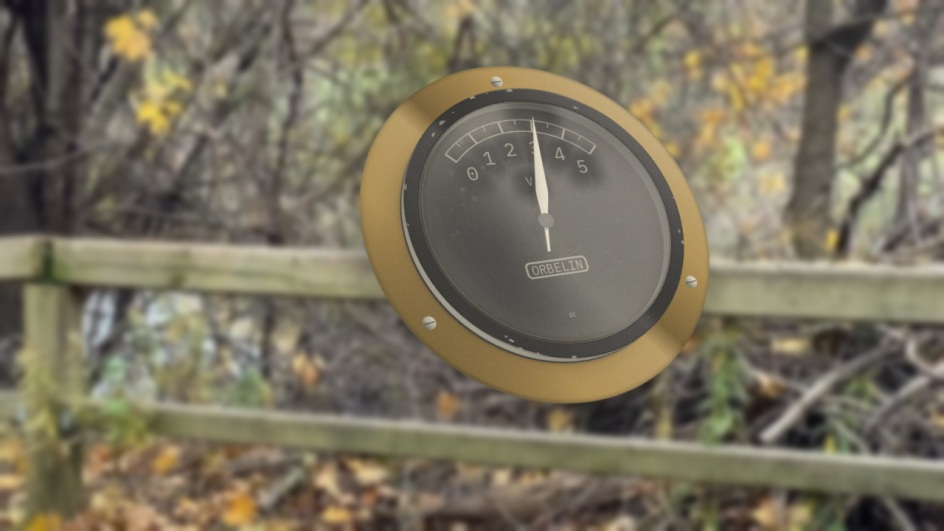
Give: 3 V
